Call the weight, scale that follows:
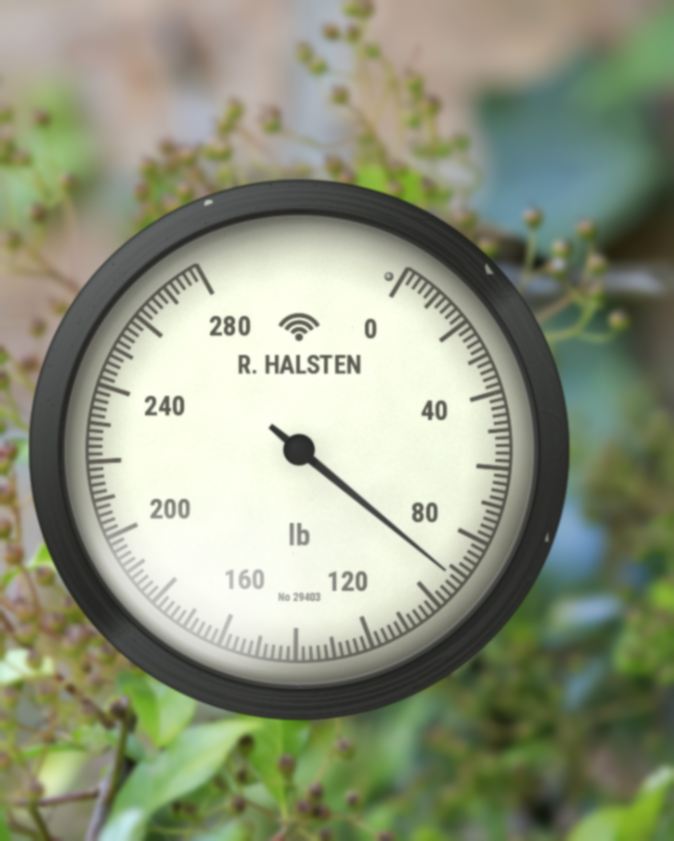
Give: 92 lb
